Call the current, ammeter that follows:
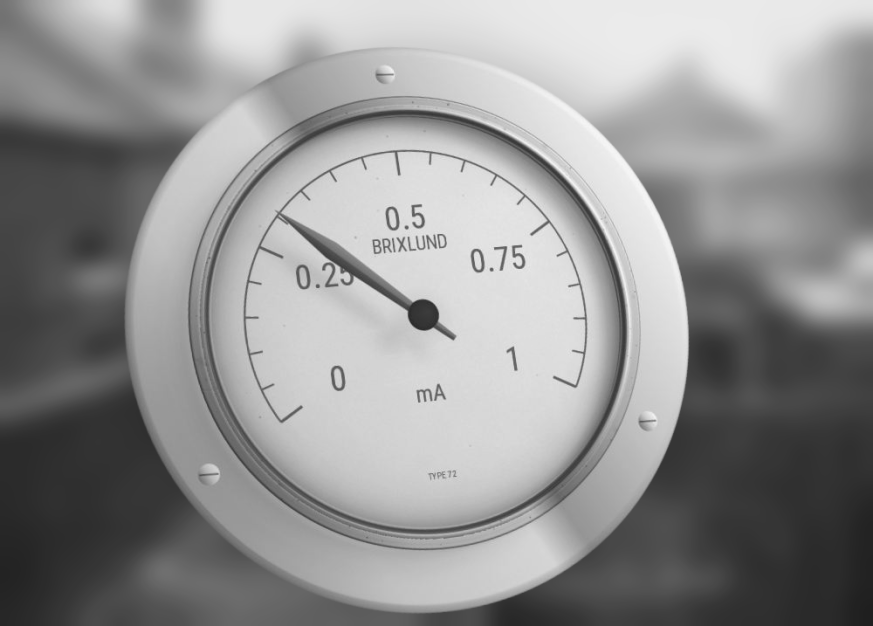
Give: 0.3 mA
